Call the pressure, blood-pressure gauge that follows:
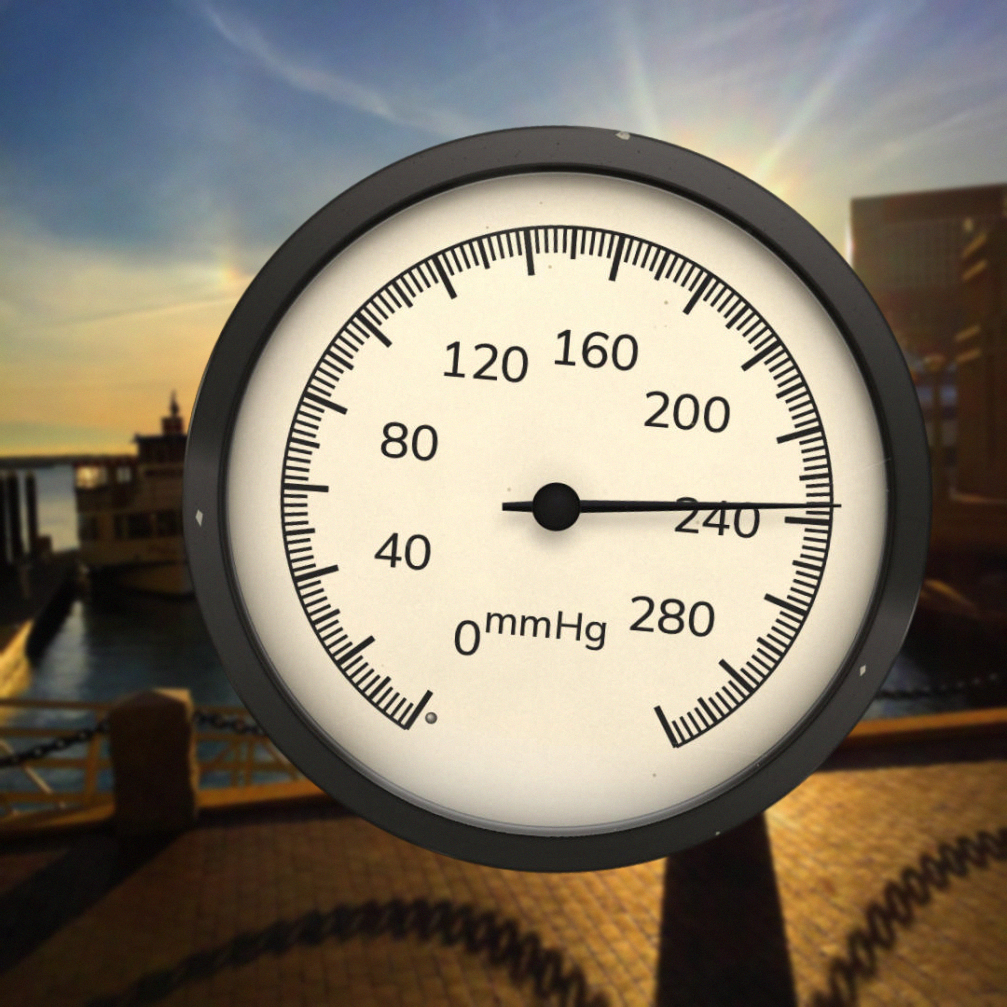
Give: 236 mmHg
